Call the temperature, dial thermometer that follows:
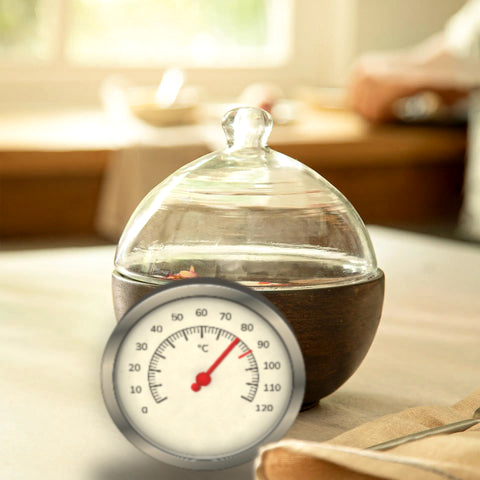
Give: 80 °C
